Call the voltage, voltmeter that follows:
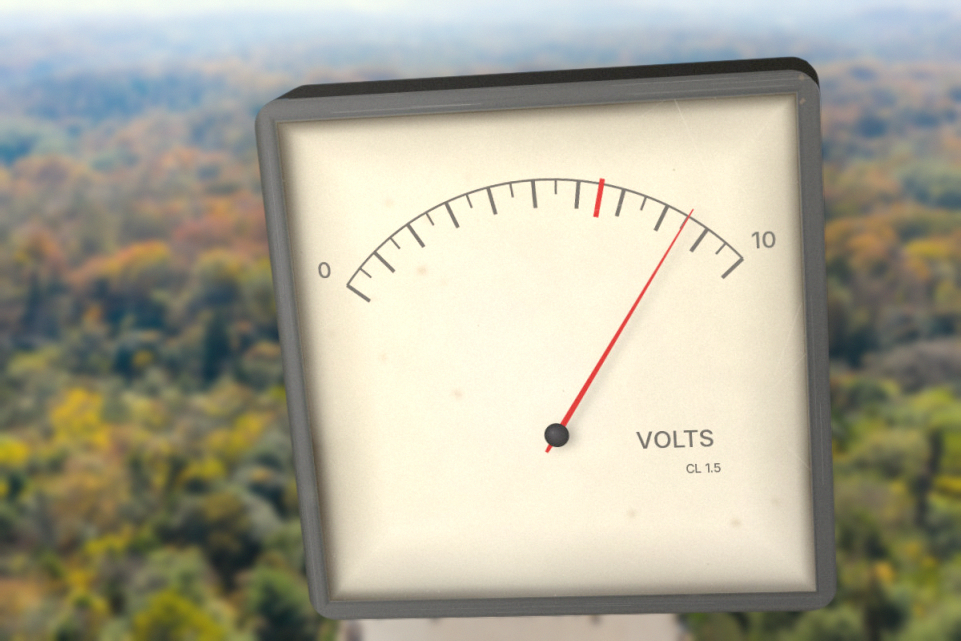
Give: 8.5 V
